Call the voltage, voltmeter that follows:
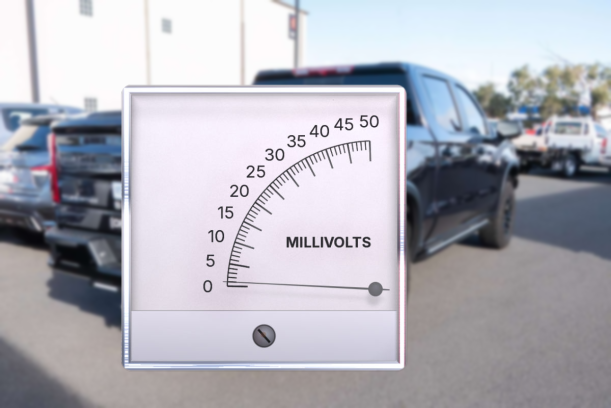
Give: 1 mV
